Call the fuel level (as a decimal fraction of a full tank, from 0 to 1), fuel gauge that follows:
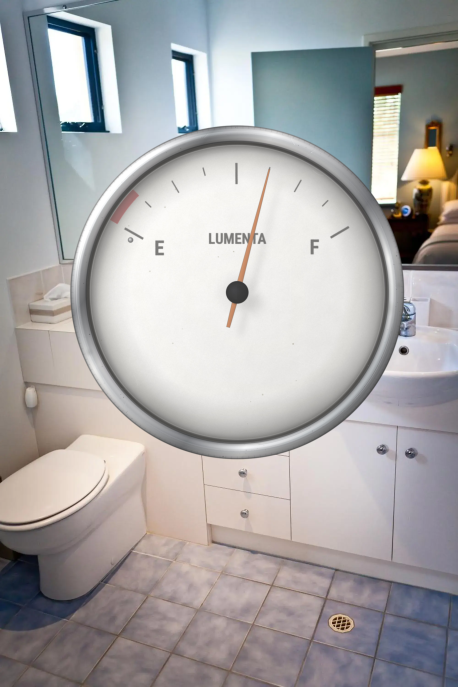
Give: 0.625
